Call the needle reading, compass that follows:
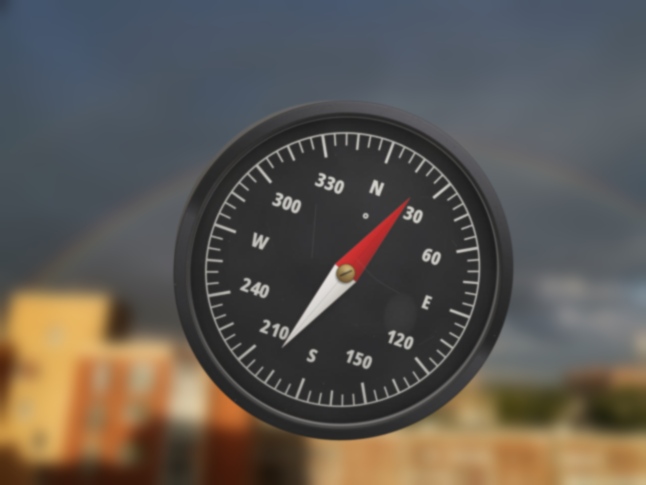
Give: 20 °
